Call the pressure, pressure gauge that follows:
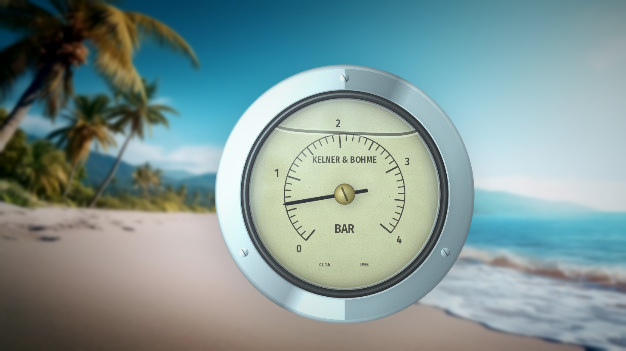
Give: 0.6 bar
